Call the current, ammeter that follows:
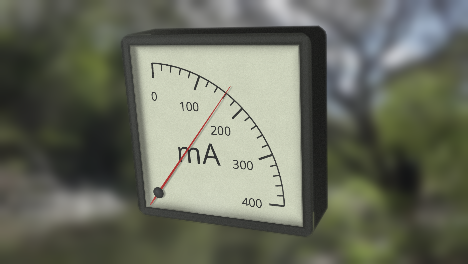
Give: 160 mA
